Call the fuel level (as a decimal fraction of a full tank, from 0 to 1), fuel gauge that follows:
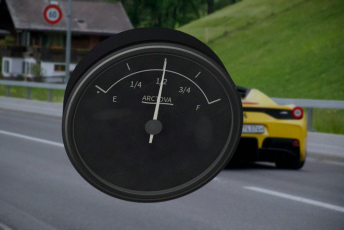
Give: 0.5
